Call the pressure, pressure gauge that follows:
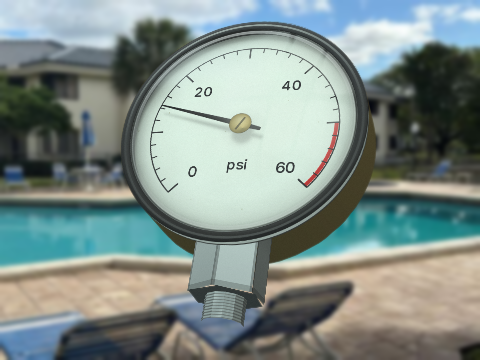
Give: 14 psi
